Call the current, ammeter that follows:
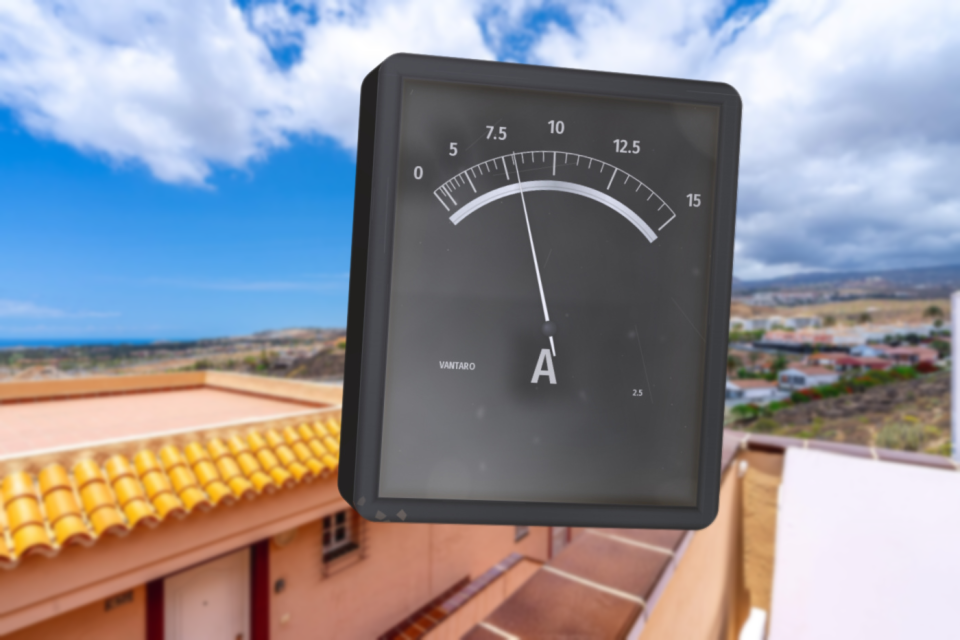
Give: 8 A
